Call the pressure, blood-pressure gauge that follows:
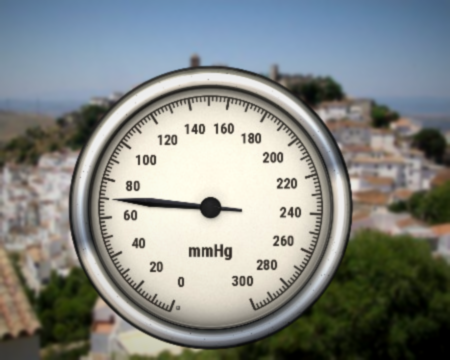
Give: 70 mmHg
